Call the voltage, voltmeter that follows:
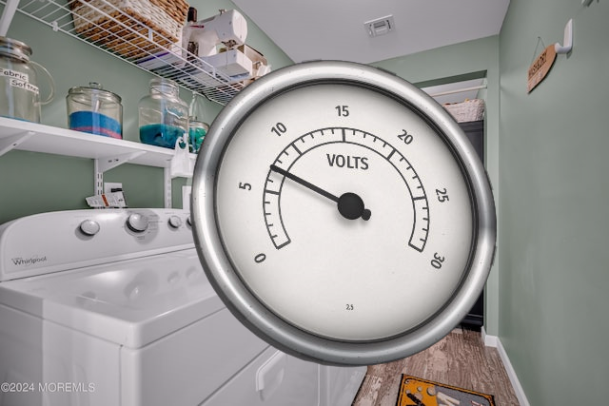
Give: 7 V
